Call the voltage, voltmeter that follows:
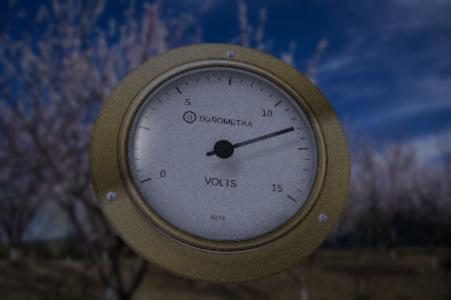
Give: 11.5 V
